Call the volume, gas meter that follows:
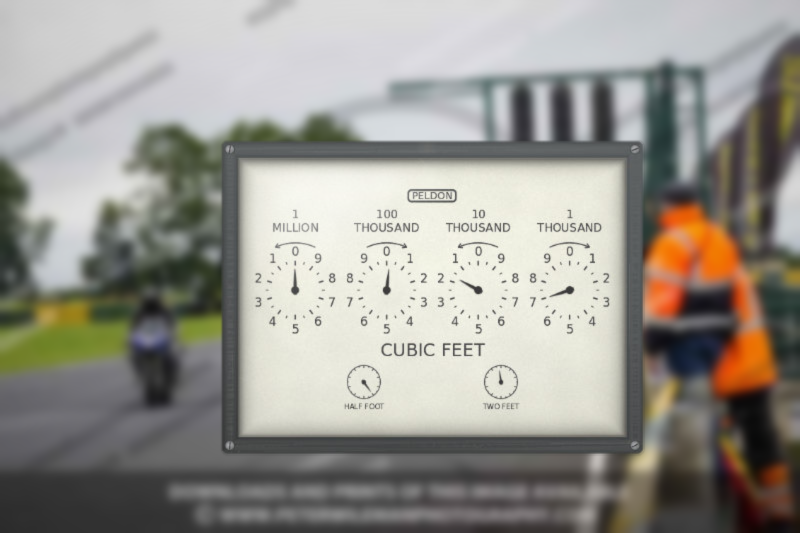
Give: 1700 ft³
